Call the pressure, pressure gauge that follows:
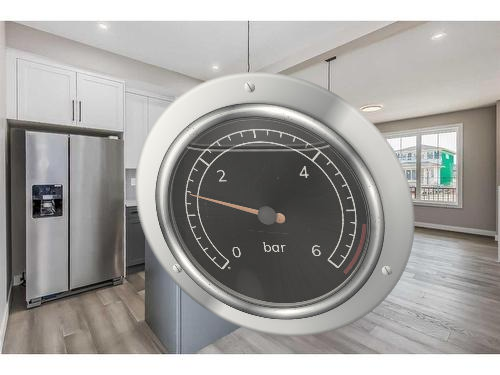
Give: 1.4 bar
